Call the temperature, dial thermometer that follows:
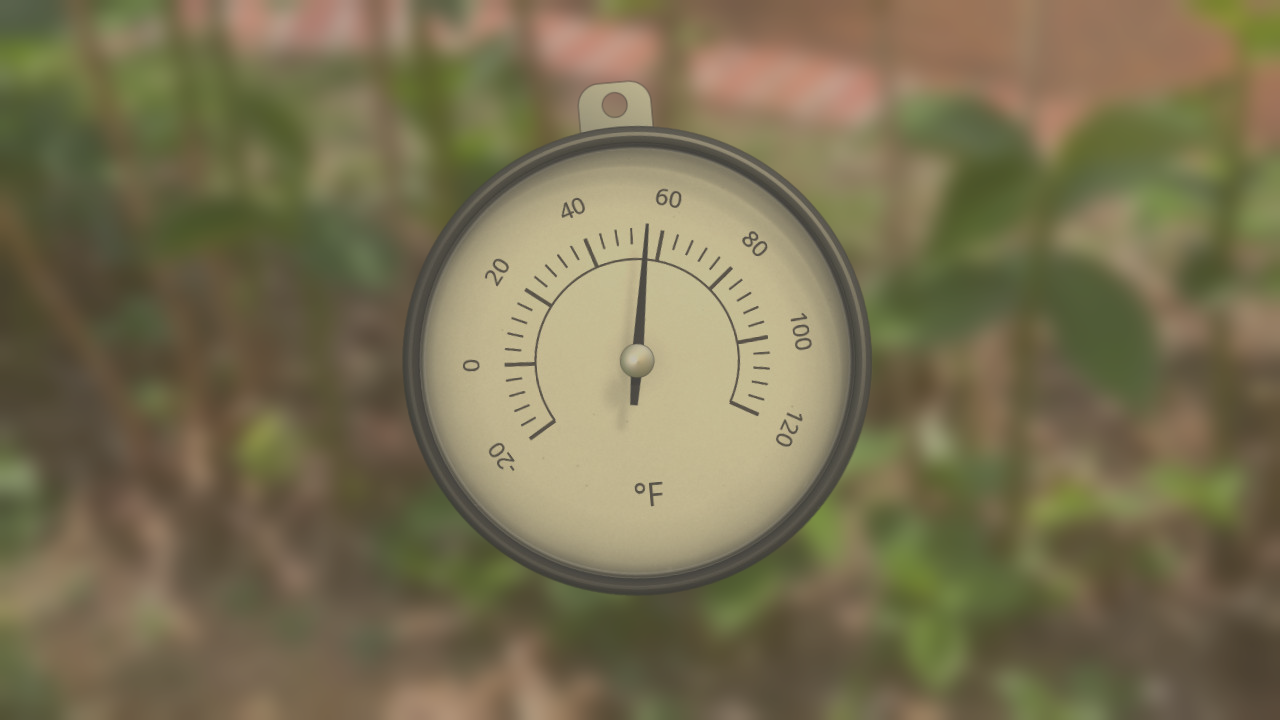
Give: 56 °F
